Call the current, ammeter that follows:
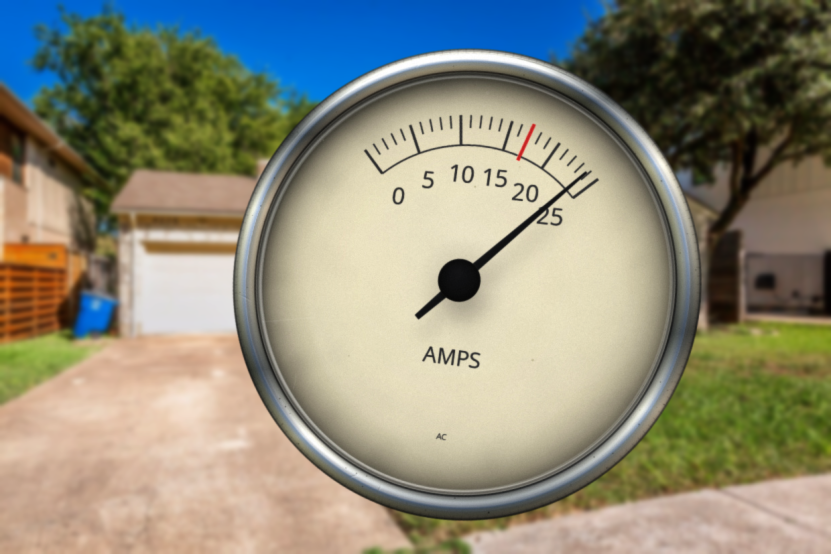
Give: 24 A
